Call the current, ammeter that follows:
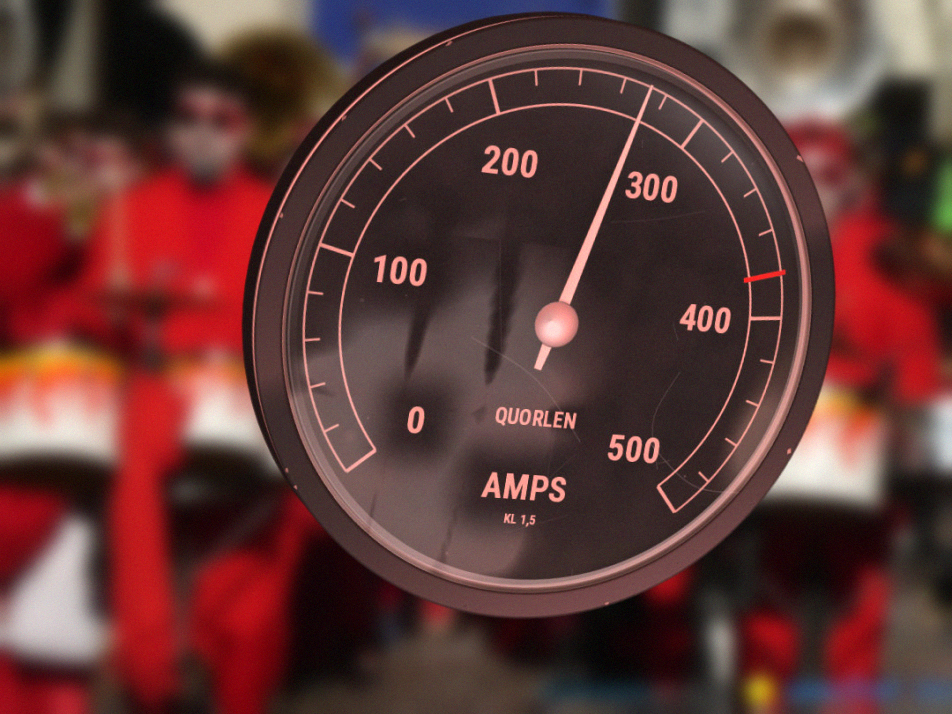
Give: 270 A
